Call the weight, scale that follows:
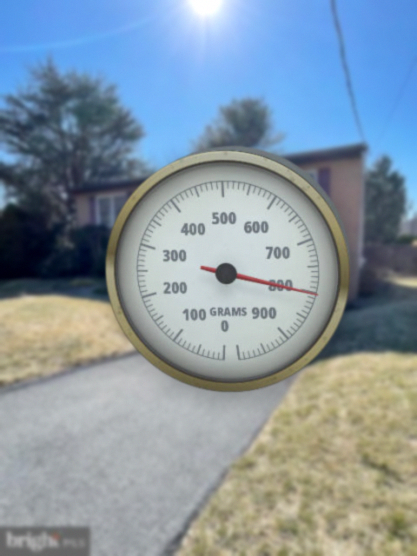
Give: 800 g
